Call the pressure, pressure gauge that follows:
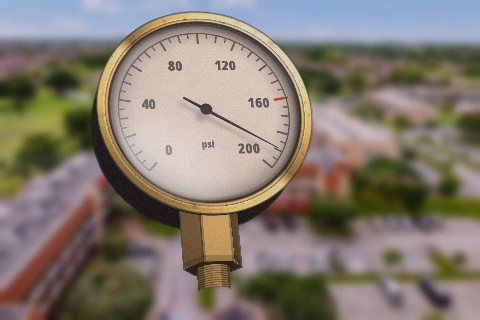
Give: 190 psi
